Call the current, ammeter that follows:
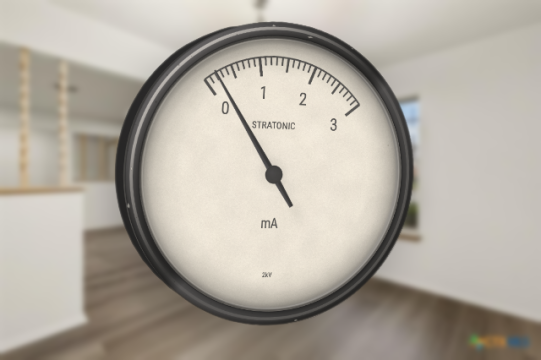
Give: 0.2 mA
